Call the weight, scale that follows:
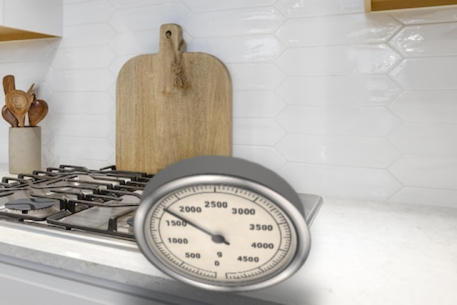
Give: 1750 g
